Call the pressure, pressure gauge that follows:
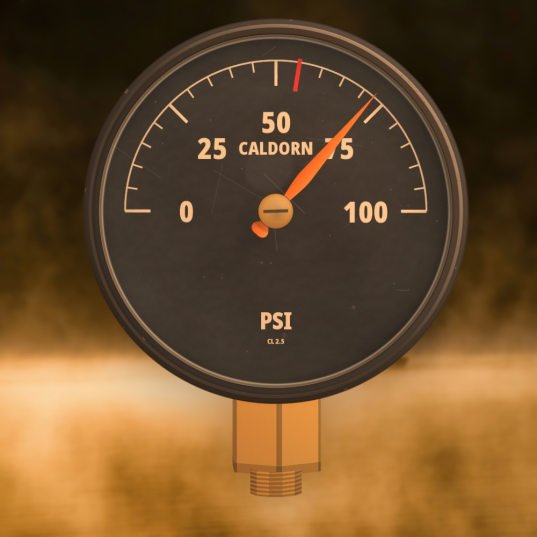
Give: 72.5 psi
